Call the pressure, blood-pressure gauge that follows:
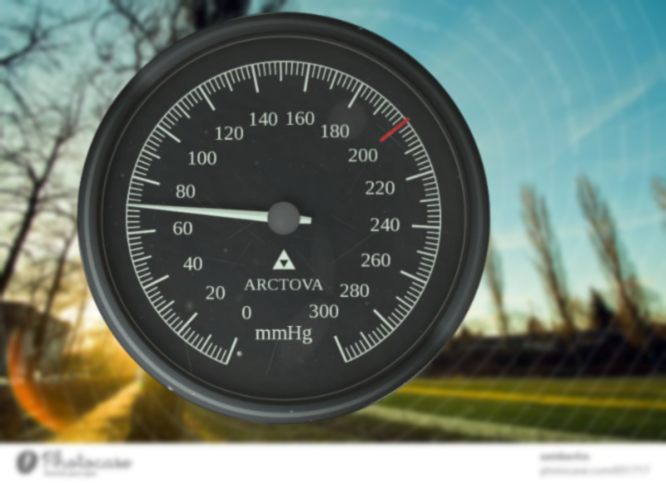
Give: 70 mmHg
